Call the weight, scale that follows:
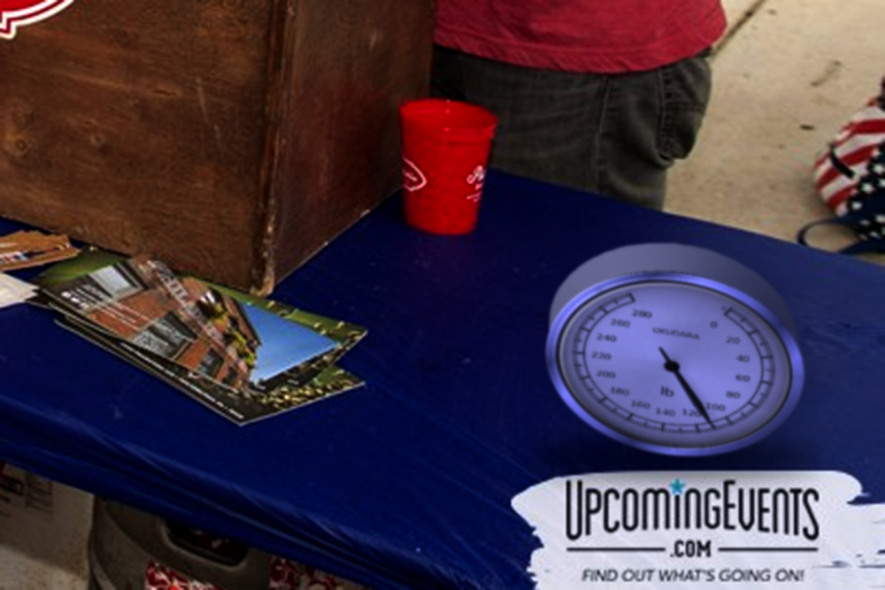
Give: 110 lb
